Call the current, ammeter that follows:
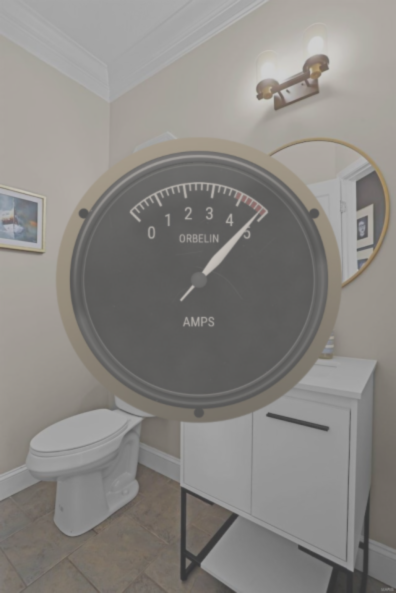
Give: 4.8 A
